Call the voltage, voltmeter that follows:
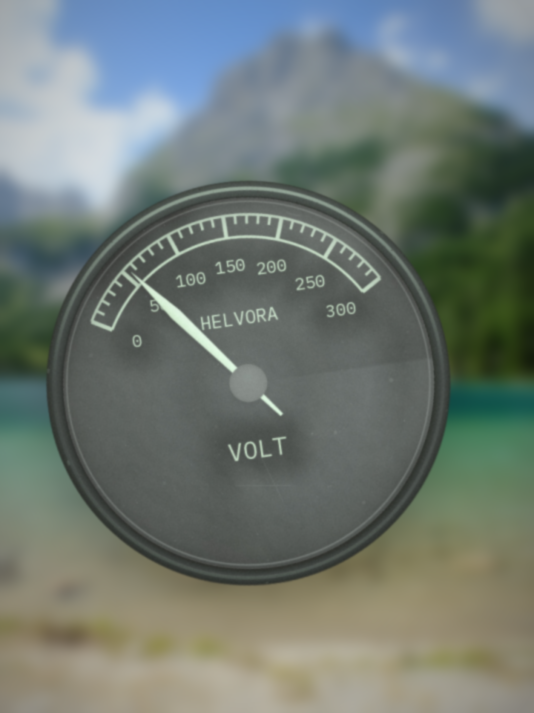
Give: 55 V
